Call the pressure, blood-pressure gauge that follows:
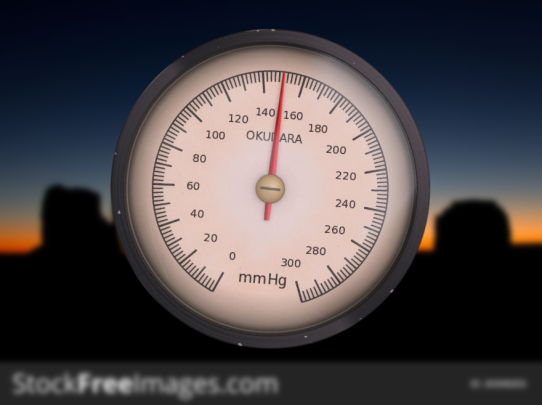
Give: 150 mmHg
